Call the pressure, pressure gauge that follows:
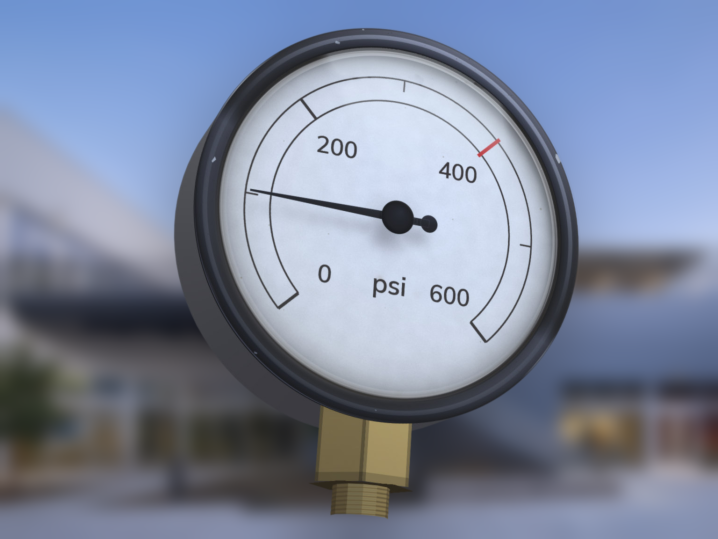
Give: 100 psi
